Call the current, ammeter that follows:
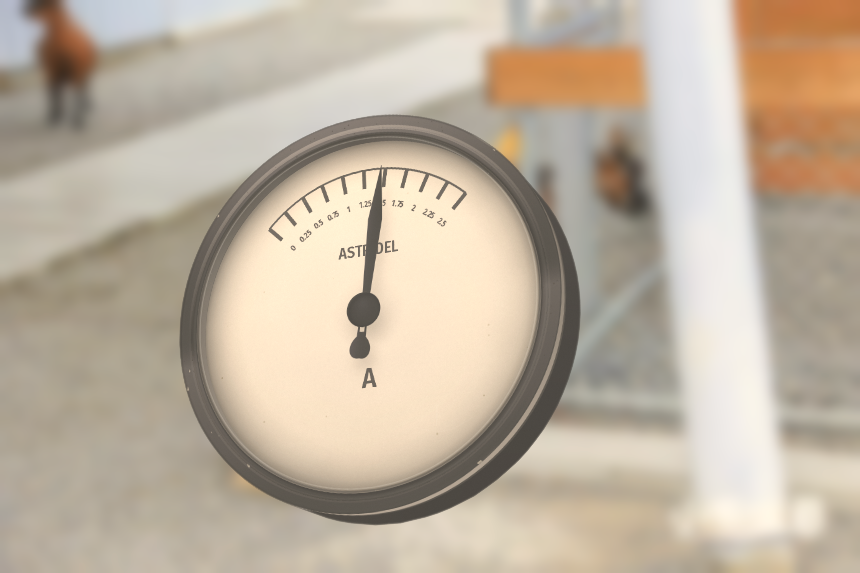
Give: 1.5 A
